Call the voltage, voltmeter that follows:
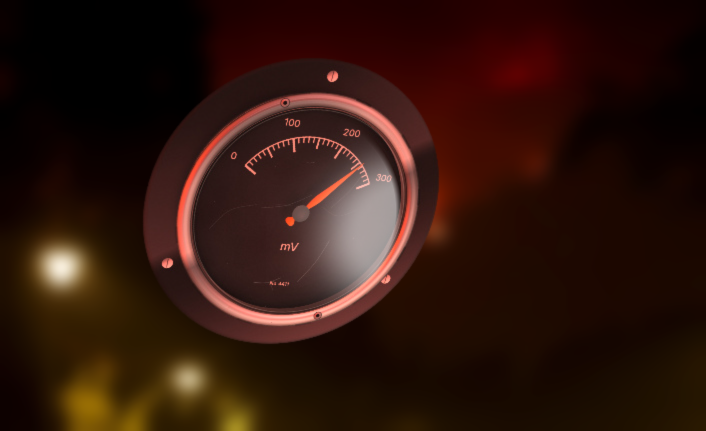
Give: 250 mV
